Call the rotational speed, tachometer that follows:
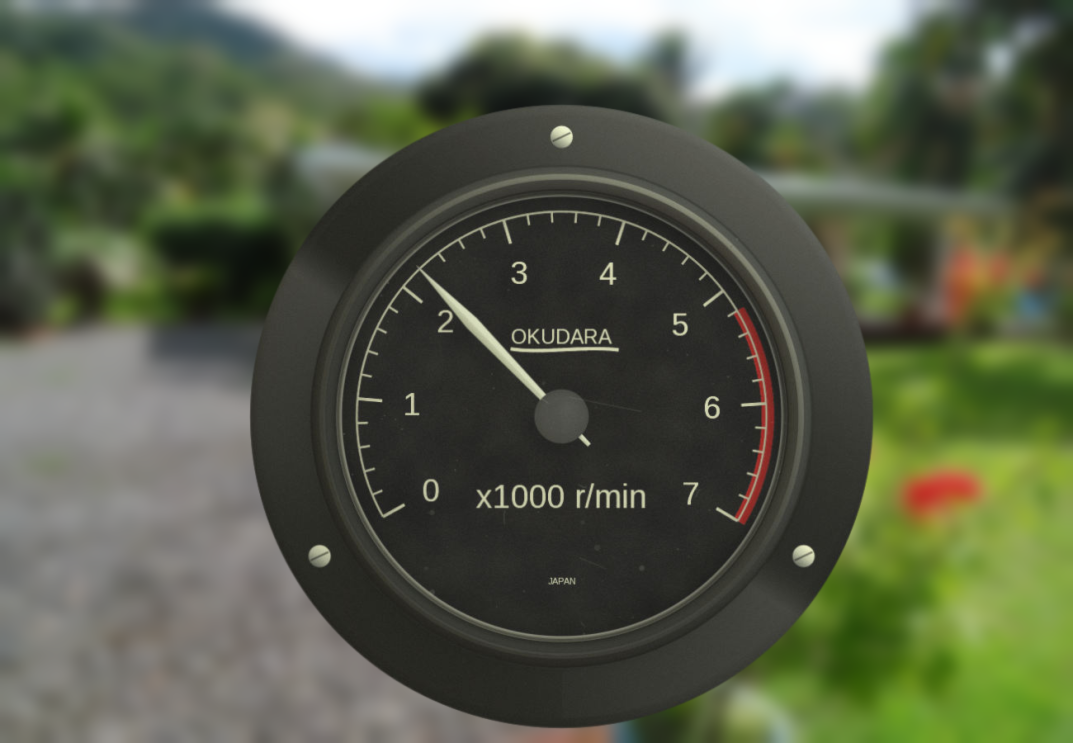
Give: 2200 rpm
